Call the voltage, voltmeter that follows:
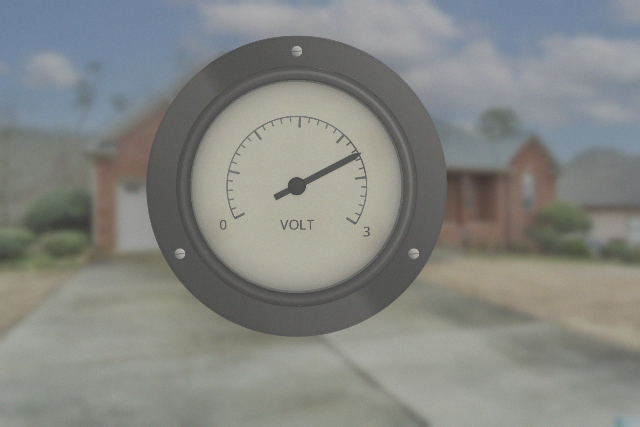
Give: 2.25 V
